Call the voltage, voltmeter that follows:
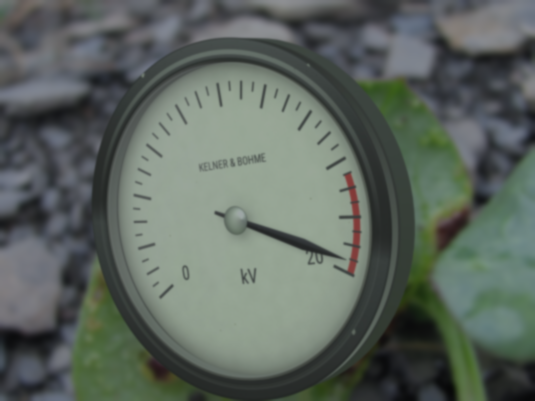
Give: 19.5 kV
